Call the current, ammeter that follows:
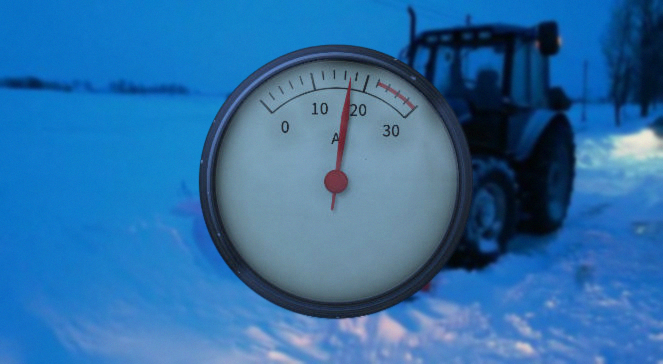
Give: 17 A
